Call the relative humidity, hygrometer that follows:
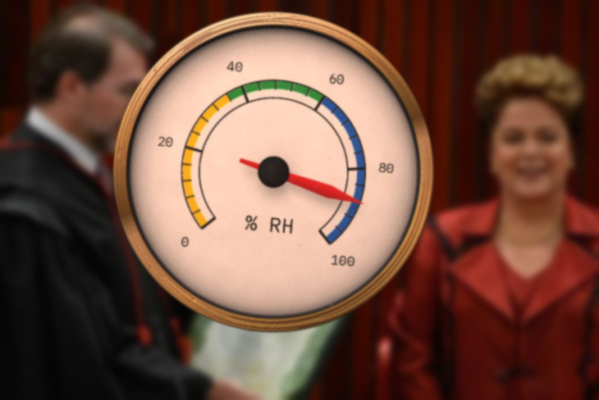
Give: 88 %
